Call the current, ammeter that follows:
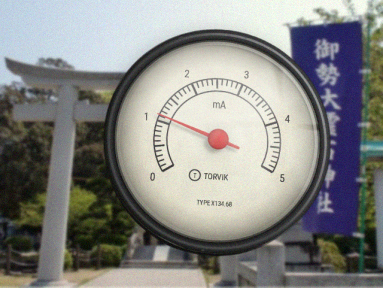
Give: 1.1 mA
